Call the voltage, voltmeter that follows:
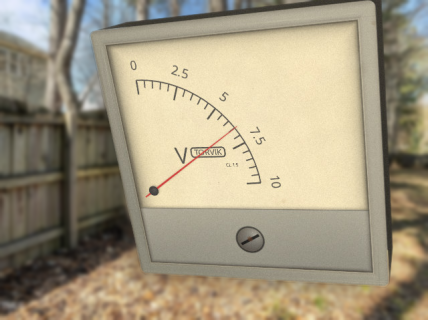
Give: 6.5 V
